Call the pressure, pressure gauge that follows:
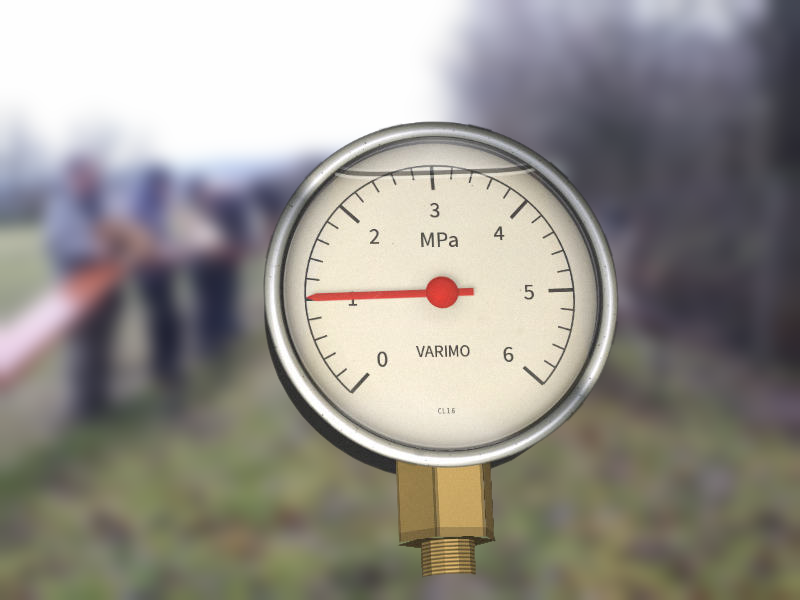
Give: 1 MPa
